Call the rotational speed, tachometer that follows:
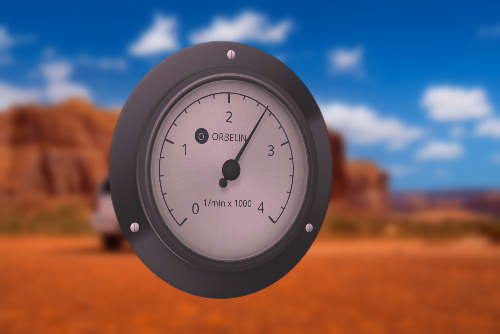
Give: 2500 rpm
